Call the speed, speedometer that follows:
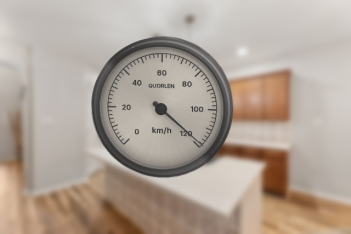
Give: 118 km/h
